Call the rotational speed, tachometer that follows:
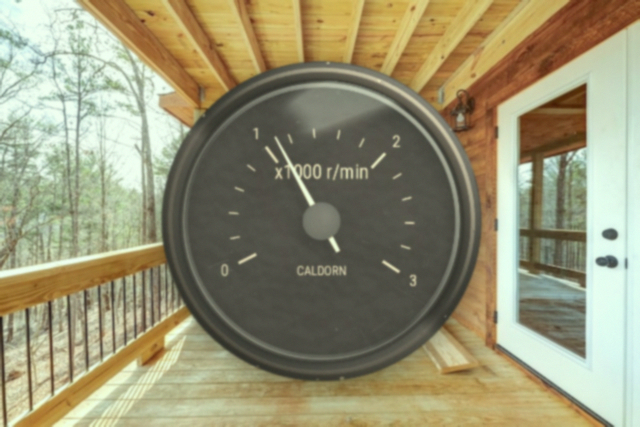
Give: 1100 rpm
